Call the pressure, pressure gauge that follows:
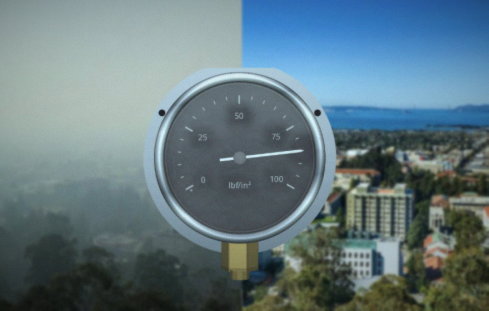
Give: 85 psi
